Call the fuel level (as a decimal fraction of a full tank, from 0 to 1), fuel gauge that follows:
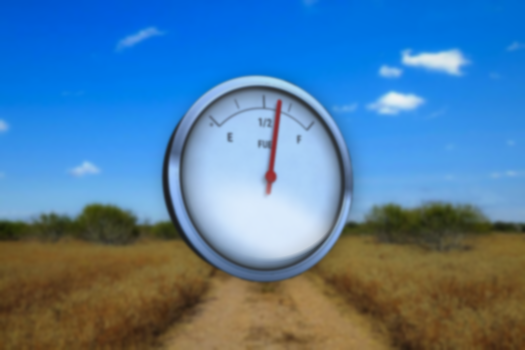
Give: 0.625
